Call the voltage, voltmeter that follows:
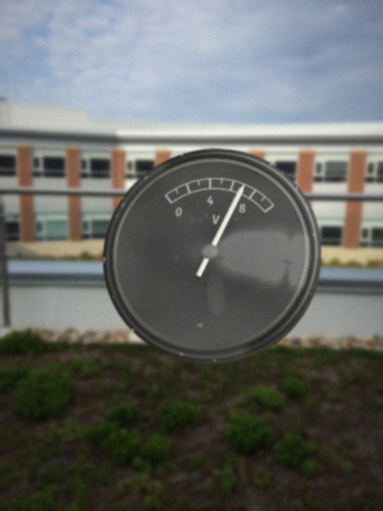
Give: 7 V
